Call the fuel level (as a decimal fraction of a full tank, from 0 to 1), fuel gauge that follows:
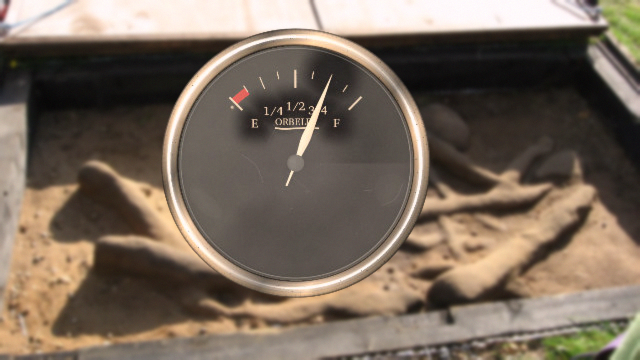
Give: 0.75
